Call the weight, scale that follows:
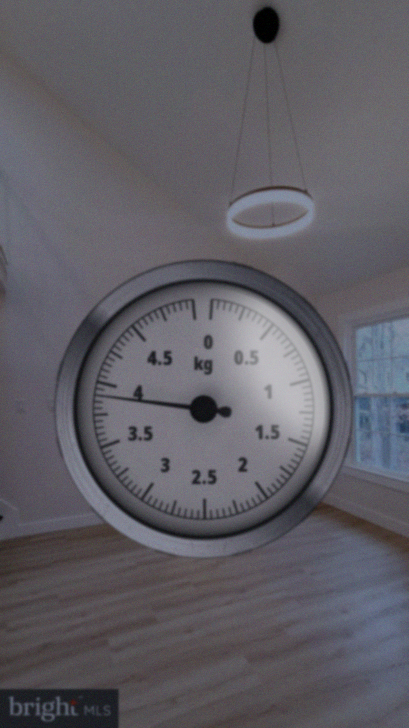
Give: 3.9 kg
